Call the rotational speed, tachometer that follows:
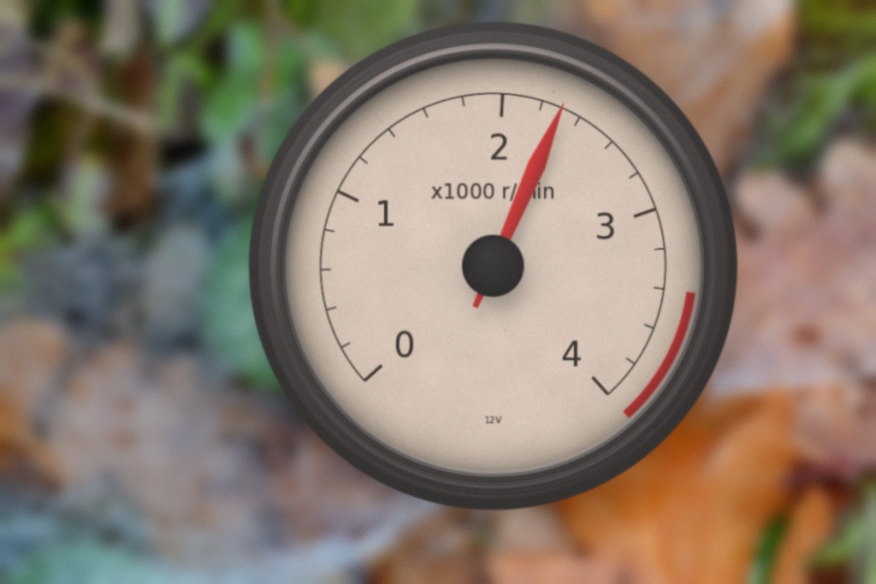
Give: 2300 rpm
